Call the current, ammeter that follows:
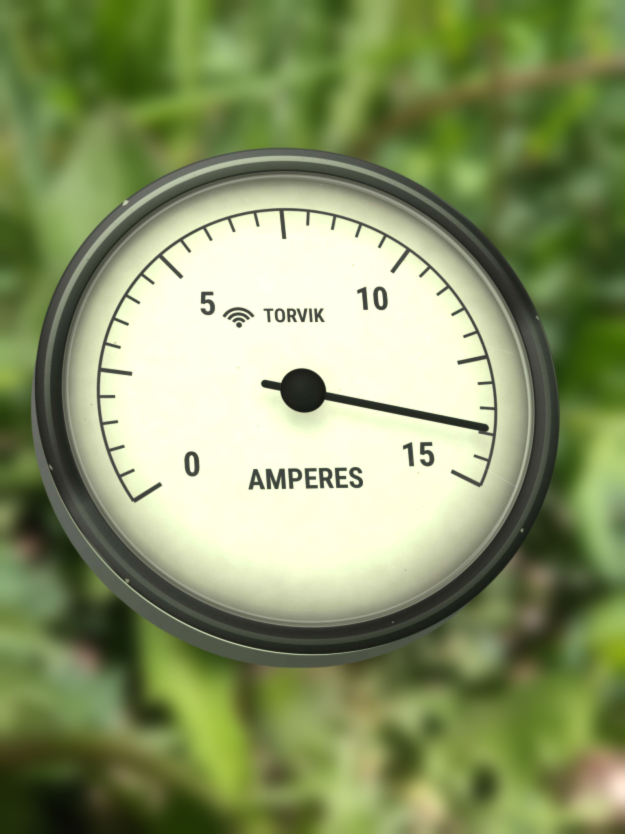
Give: 14 A
